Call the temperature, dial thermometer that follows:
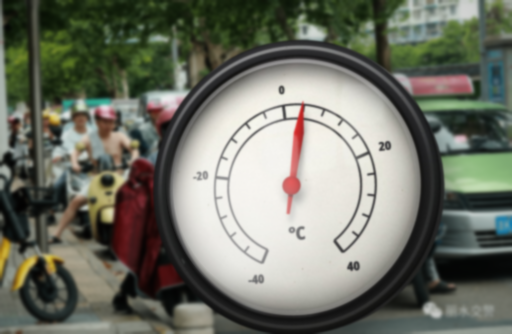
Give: 4 °C
